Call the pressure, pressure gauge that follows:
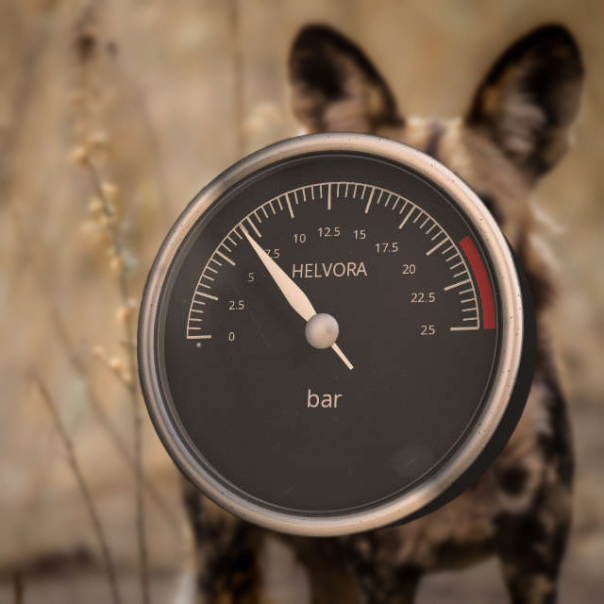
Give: 7 bar
